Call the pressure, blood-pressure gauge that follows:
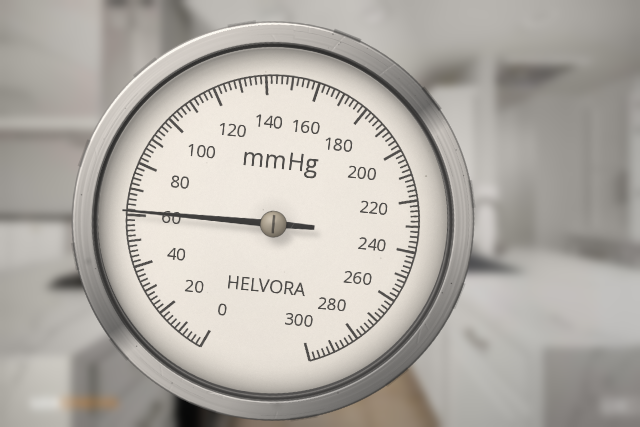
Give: 62 mmHg
